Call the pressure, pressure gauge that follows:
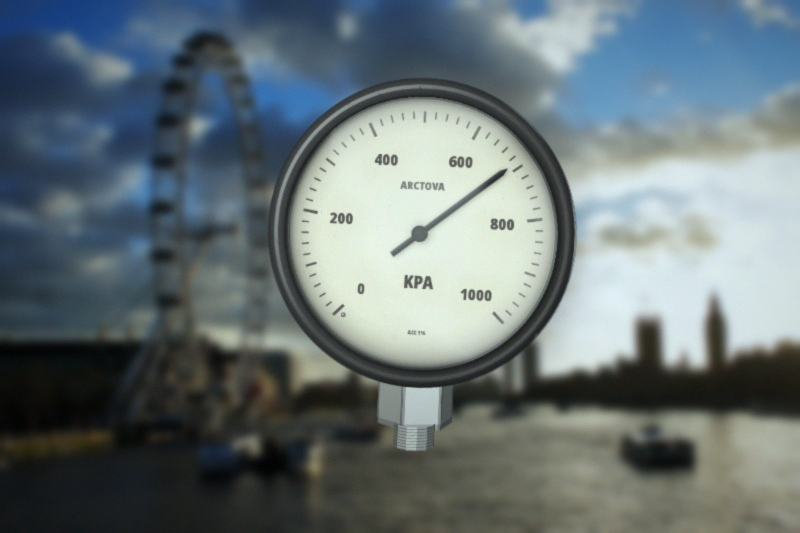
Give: 690 kPa
